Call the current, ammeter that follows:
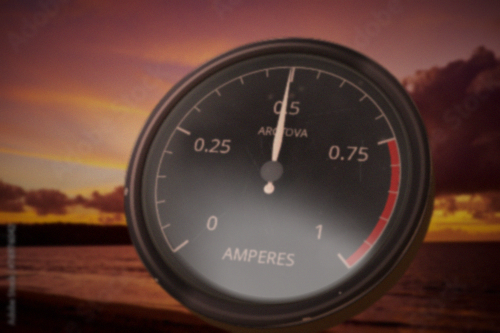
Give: 0.5 A
